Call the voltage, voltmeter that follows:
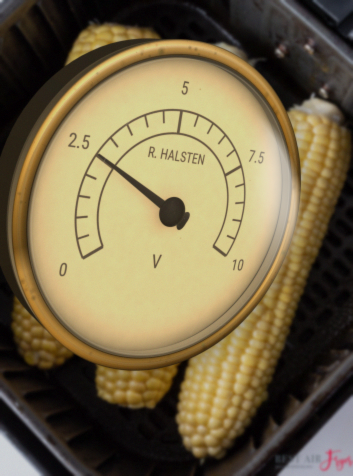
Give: 2.5 V
